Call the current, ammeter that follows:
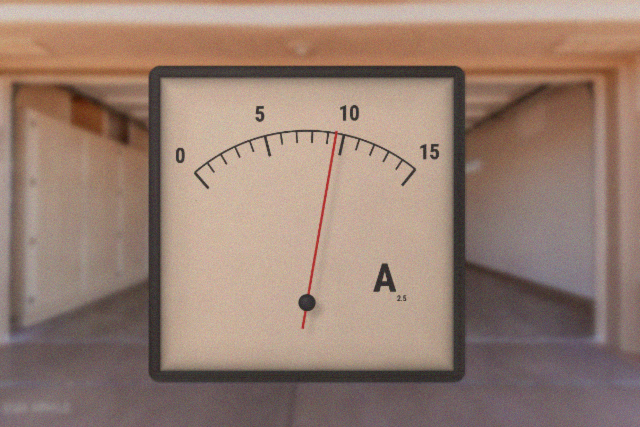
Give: 9.5 A
